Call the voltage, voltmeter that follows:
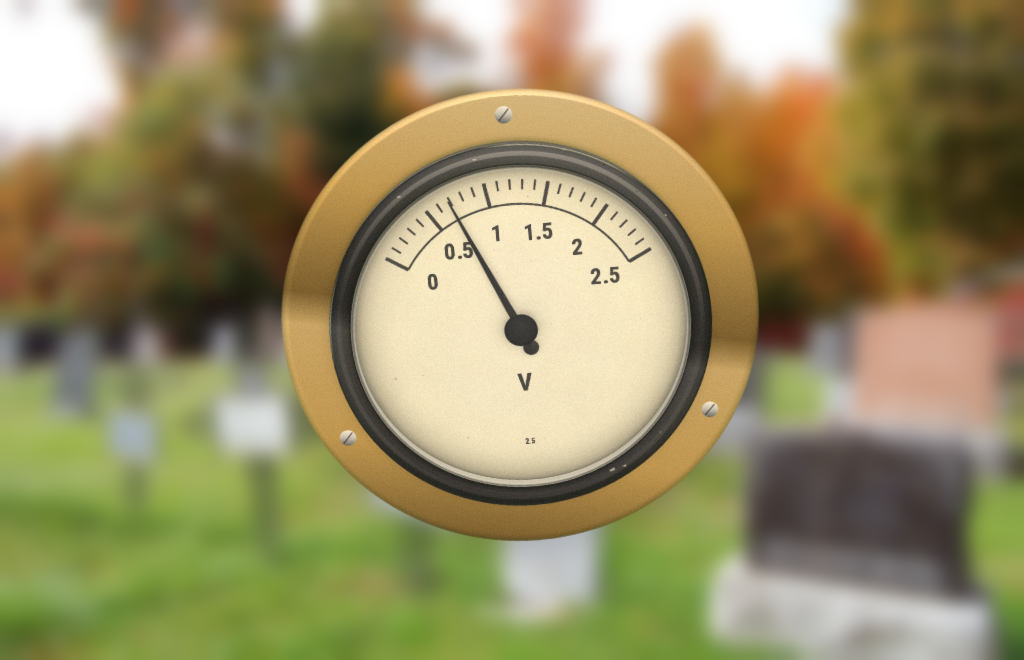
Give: 0.7 V
